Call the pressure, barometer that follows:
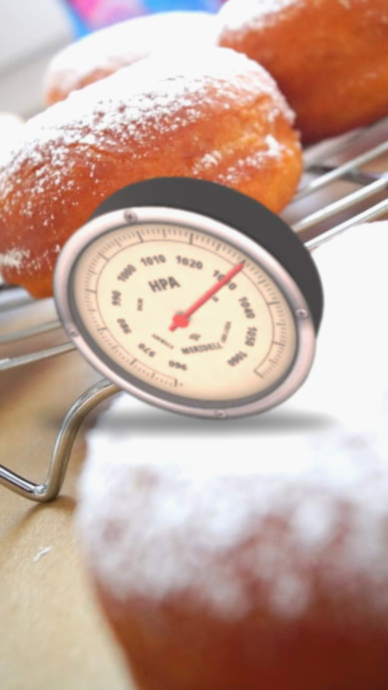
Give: 1030 hPa
